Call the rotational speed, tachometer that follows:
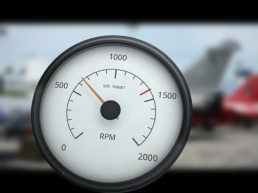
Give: 650 rpm
